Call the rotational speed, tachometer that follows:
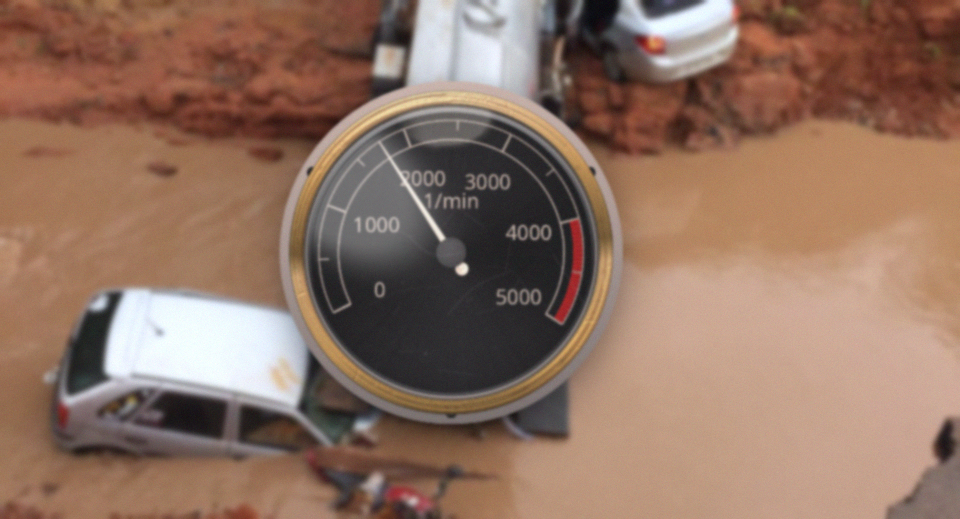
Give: 1750 rpm
